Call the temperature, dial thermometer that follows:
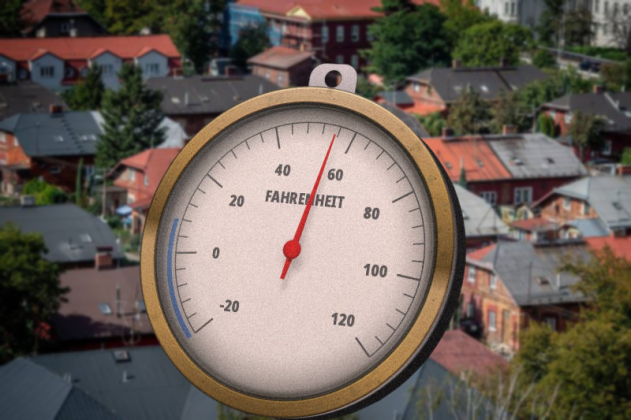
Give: 56 °F
